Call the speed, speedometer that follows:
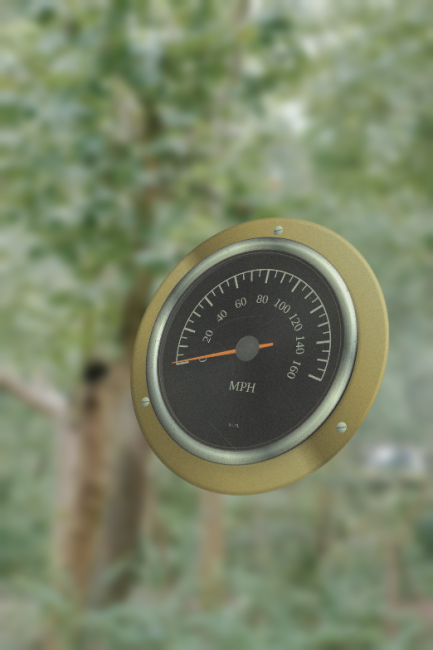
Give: 0 mph
